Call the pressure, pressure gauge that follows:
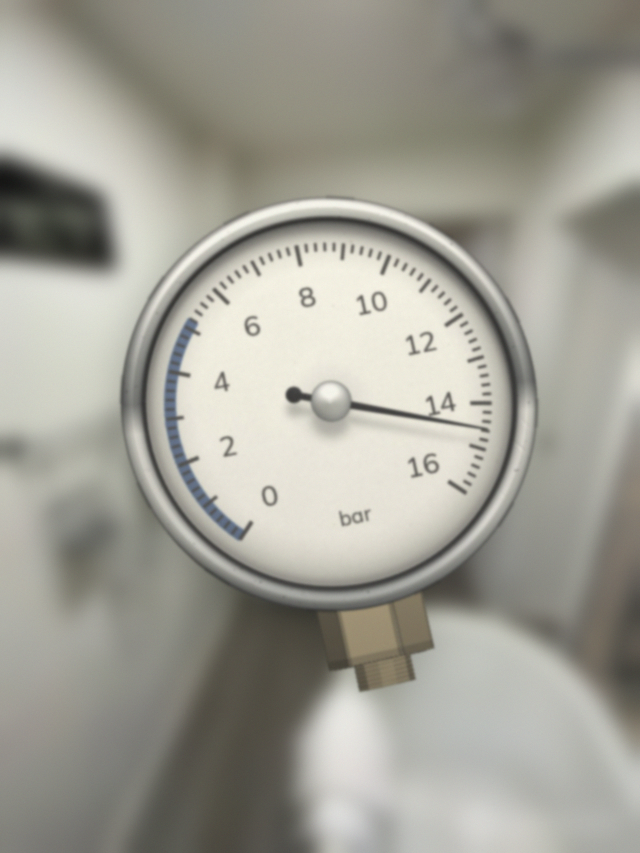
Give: 14.6 bar
